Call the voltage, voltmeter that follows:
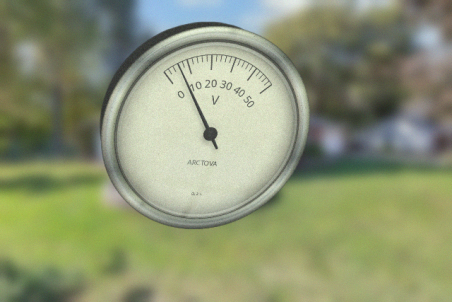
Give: 6 V
